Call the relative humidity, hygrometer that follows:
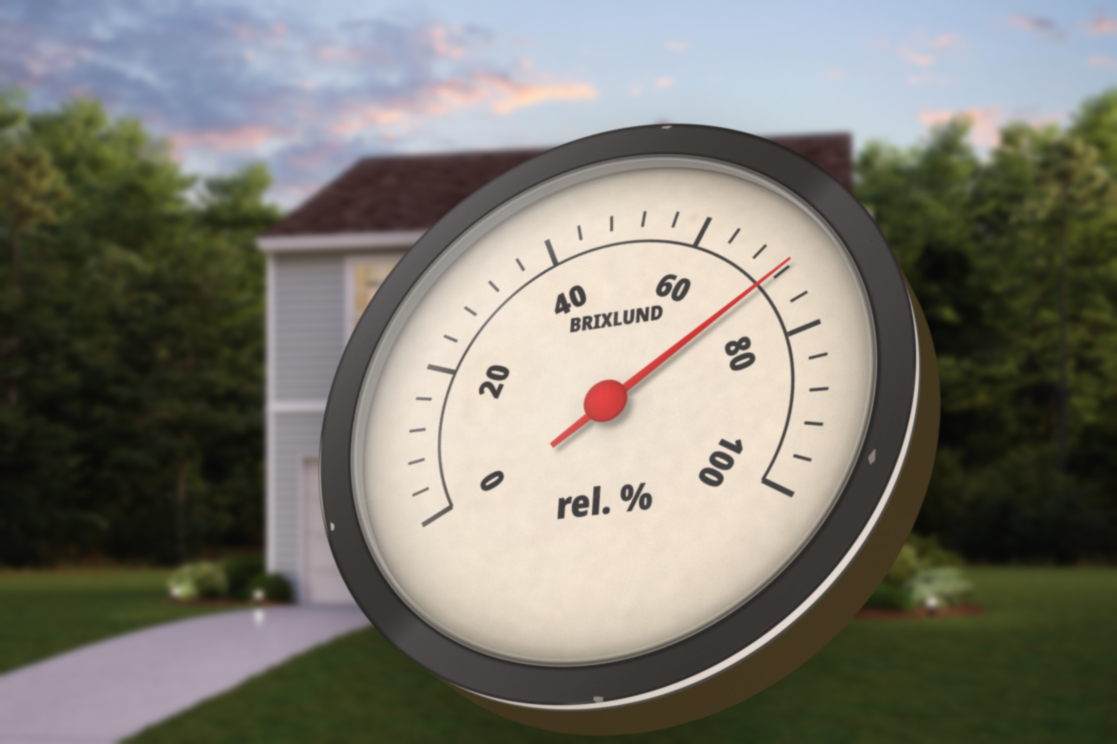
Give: 72 %
